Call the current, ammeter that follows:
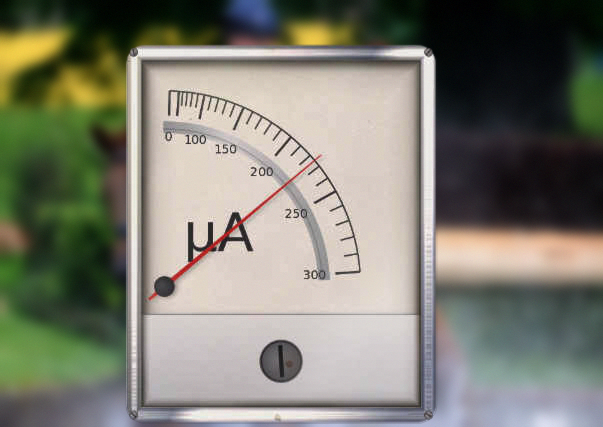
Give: 225 µA
